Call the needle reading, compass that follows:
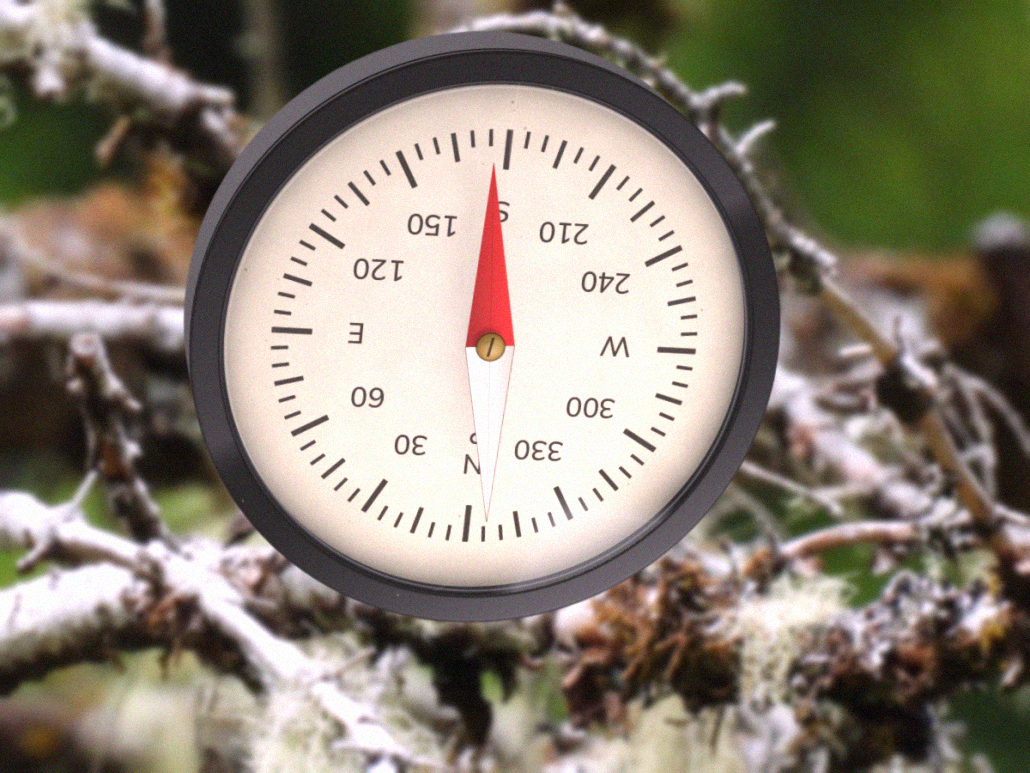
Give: 175 °
